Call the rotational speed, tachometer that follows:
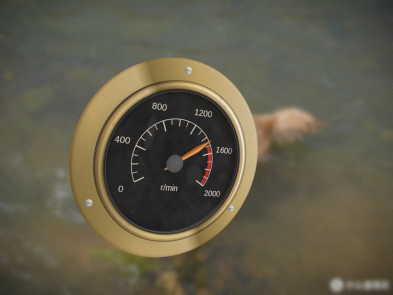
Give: 1450 rpm
